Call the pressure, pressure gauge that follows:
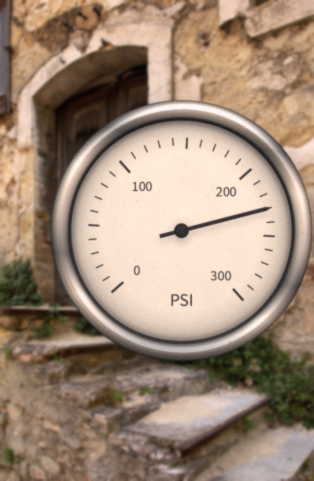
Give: 230 psi
